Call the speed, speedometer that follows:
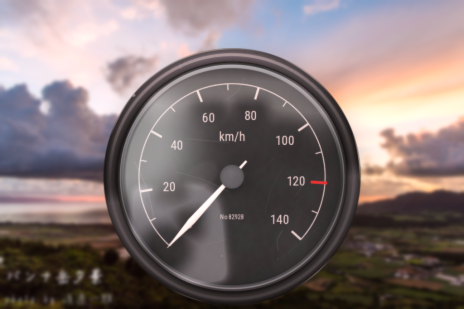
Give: 0 km/h
